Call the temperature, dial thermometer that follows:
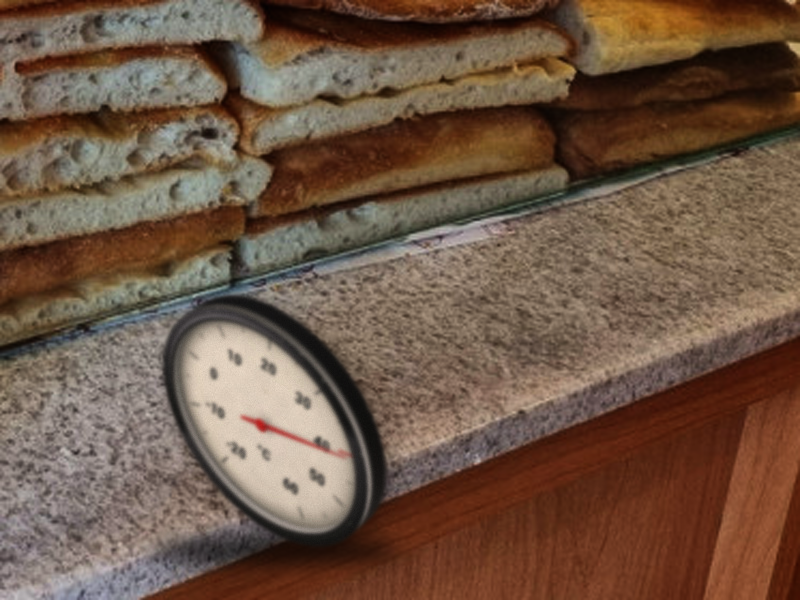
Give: 40 °C
